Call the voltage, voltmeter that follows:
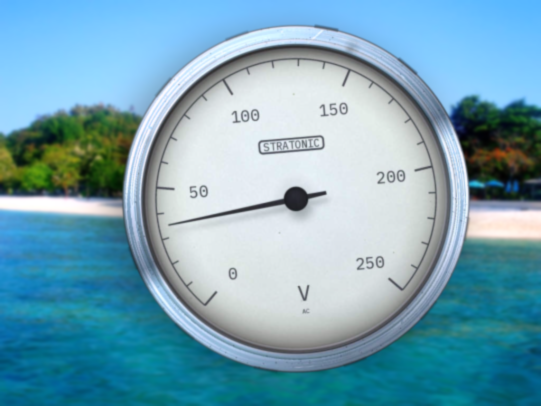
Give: 35 V
